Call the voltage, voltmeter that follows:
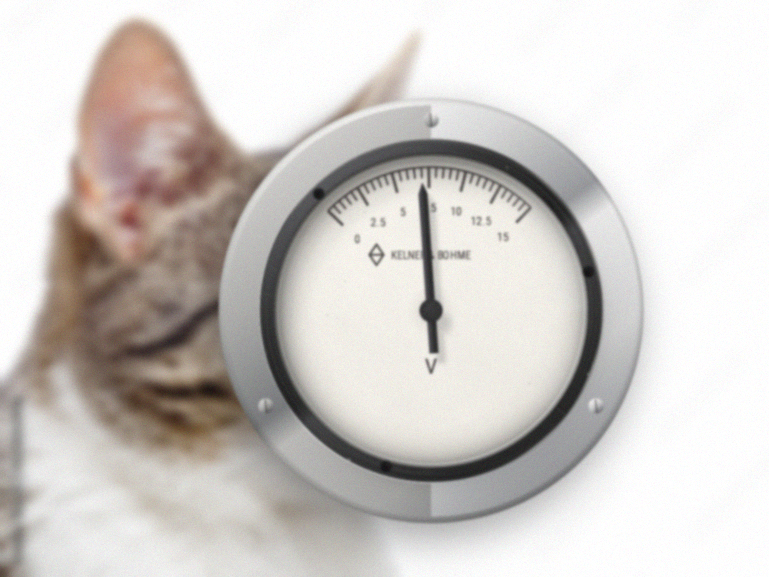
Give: 7 V
